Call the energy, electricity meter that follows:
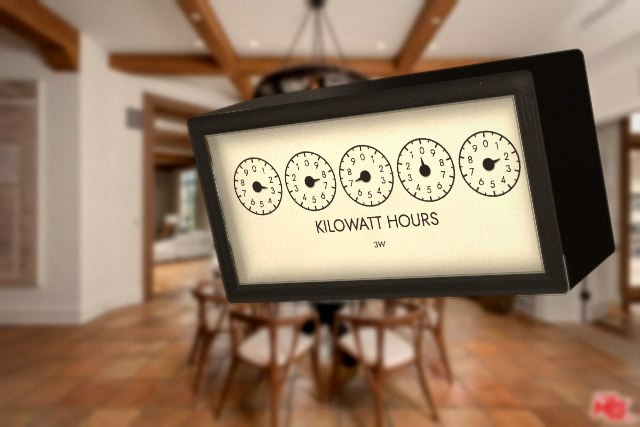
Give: 27702 kWh
